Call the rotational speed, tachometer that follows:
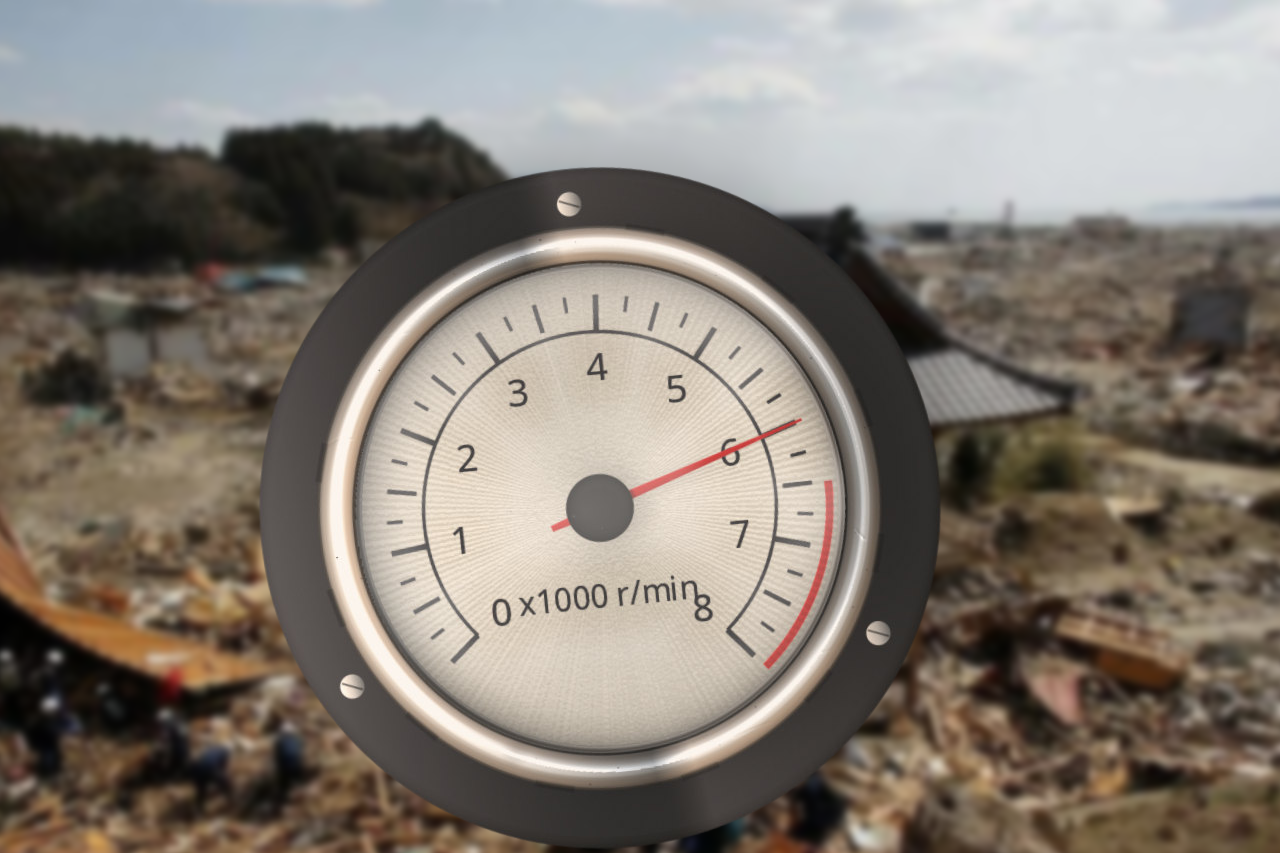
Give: 6000 rpm
